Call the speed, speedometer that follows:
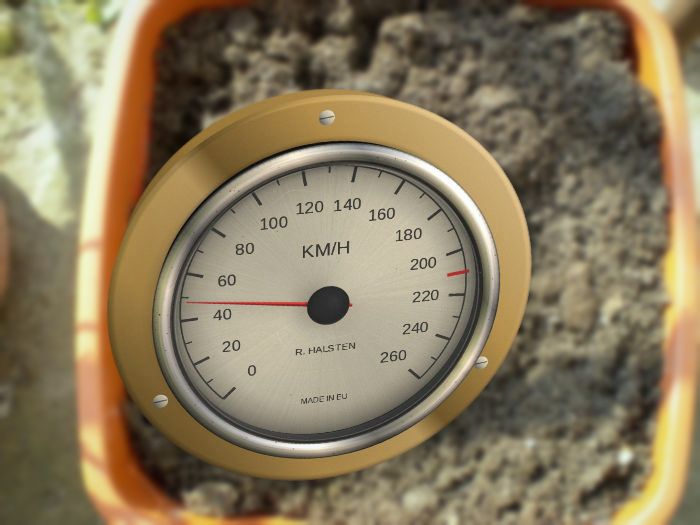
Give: 50 km/h
